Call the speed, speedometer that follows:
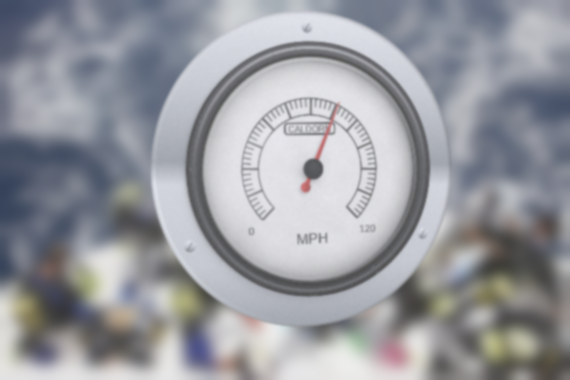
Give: 70 mph
